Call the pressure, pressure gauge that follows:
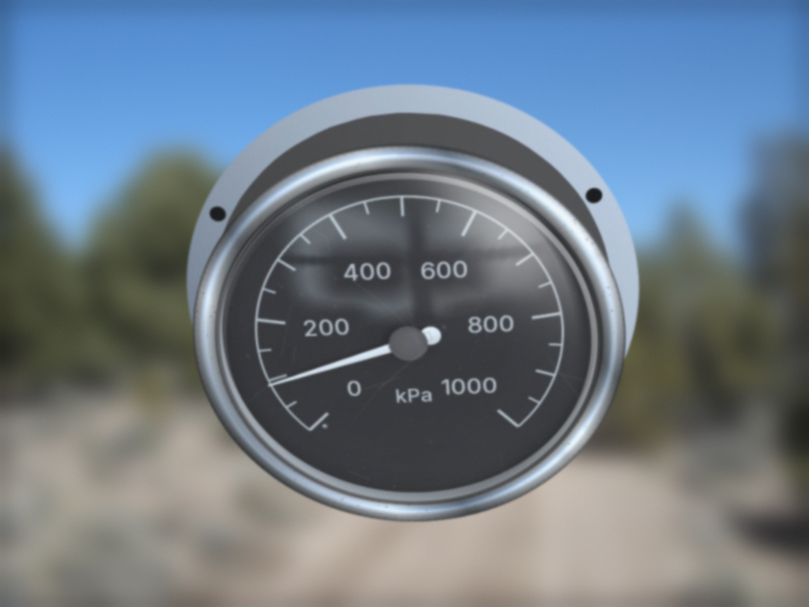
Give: 100 kPa
